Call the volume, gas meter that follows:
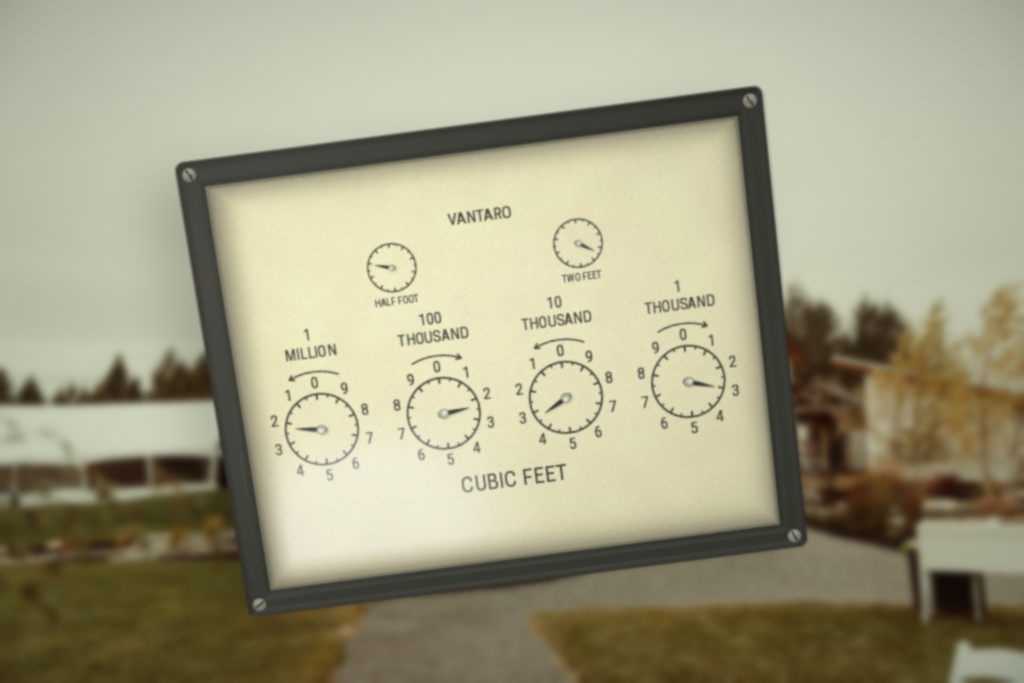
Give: 223300 ft³
